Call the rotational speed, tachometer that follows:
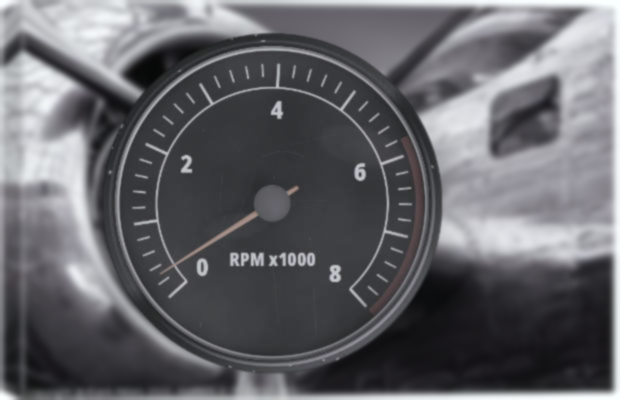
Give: 300 rpm
